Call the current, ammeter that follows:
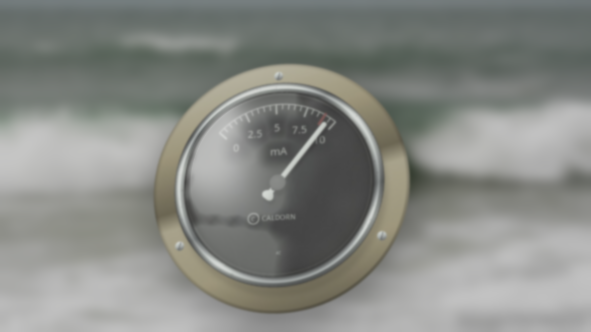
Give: 9.5 mA
